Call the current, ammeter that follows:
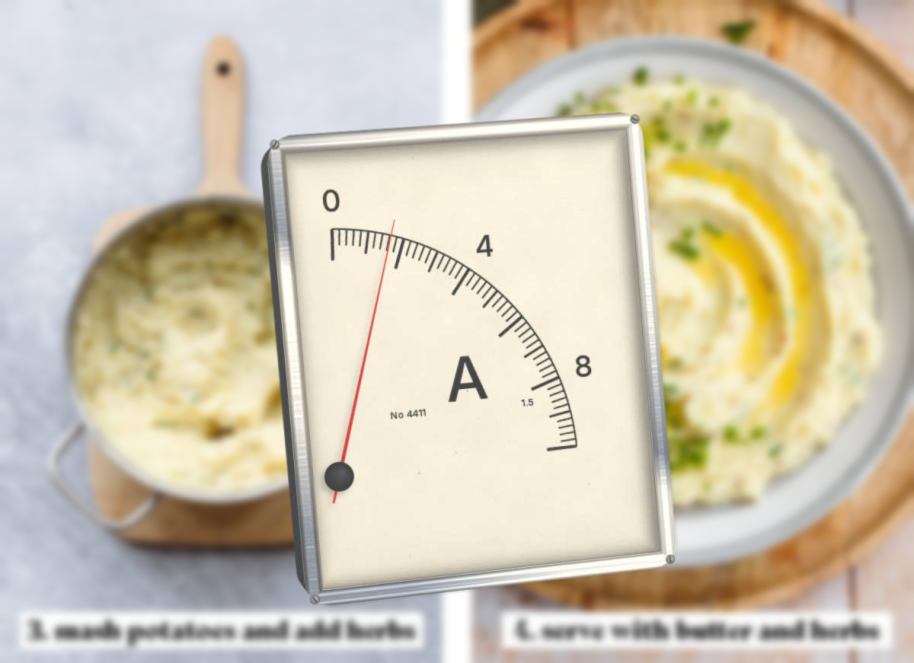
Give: 1.6 A
